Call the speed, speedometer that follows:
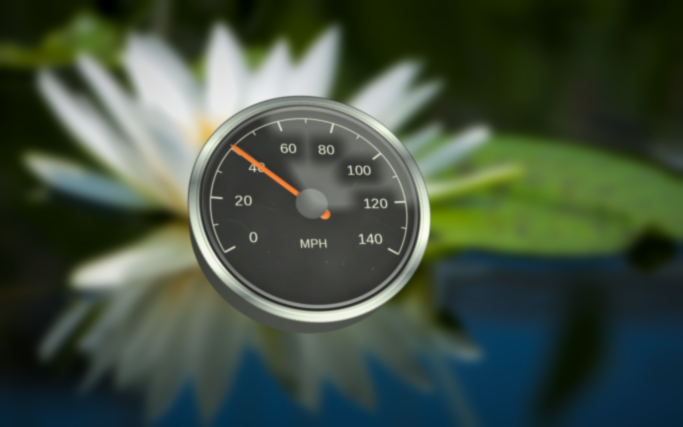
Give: 40 mph
